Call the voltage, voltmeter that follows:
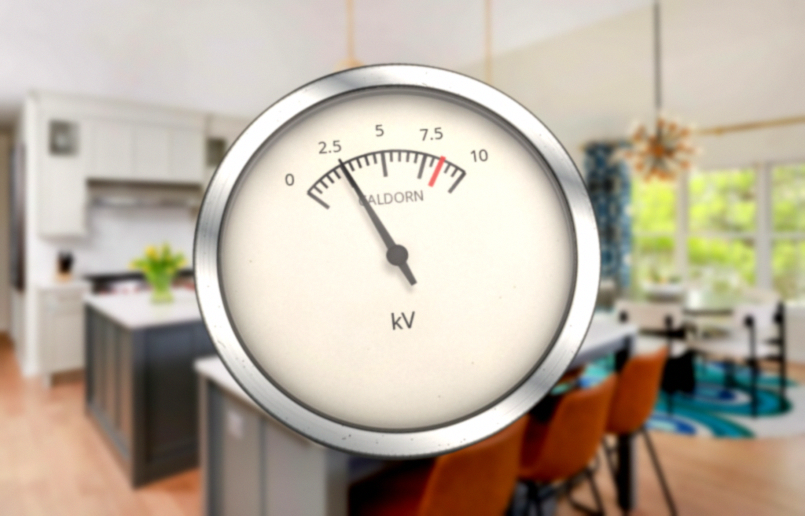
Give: 2.5 kV
